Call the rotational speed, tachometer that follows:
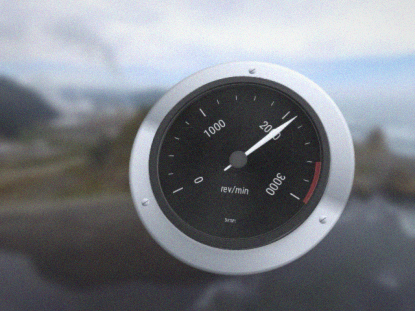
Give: 2100 rpm
